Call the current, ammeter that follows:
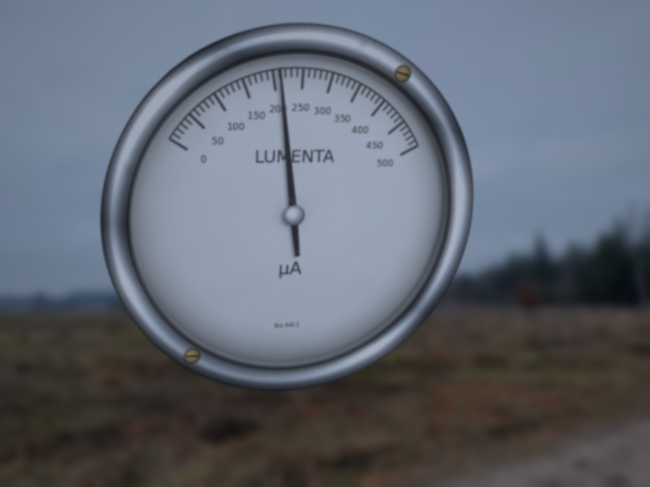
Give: 210 µA
